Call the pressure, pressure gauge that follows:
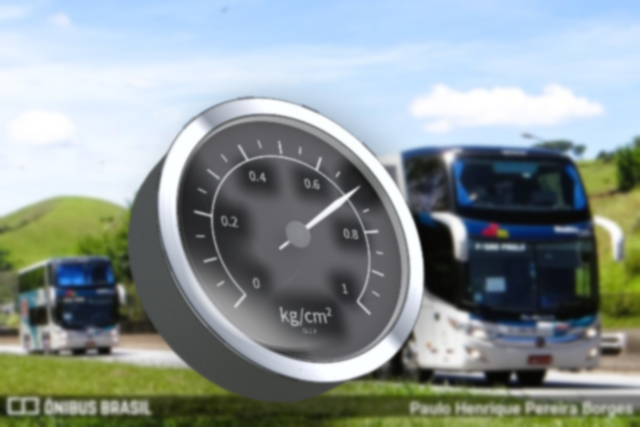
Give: 0.7 kg/cm²
